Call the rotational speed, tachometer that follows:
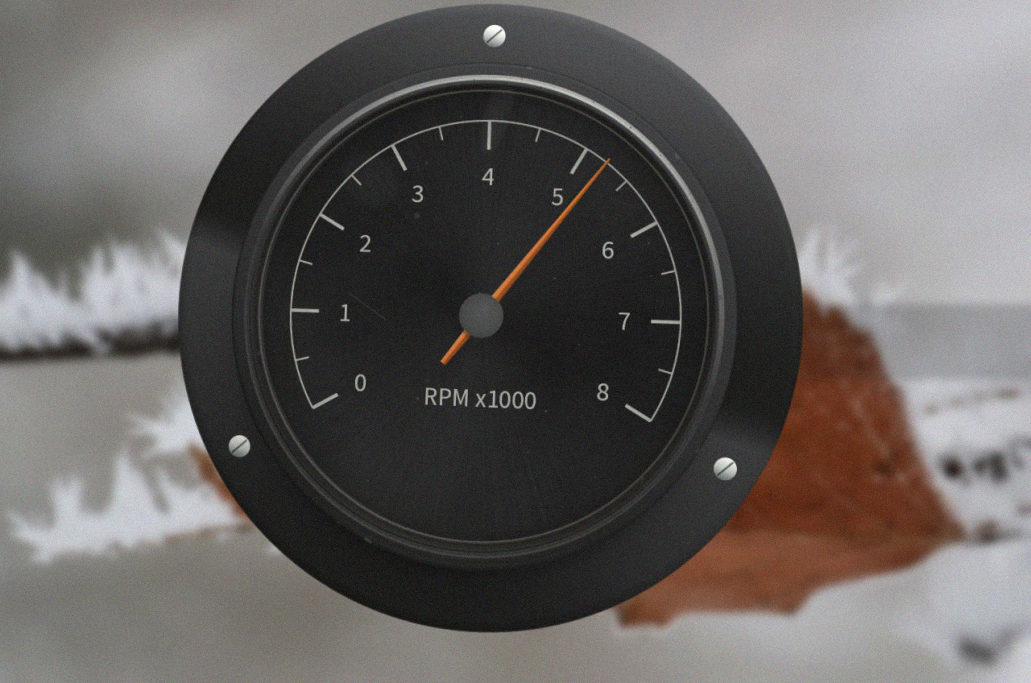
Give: 5250 rpm
